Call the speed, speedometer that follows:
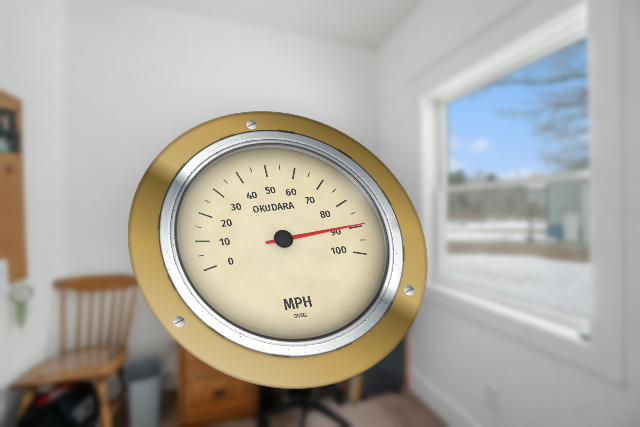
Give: 90 mph
